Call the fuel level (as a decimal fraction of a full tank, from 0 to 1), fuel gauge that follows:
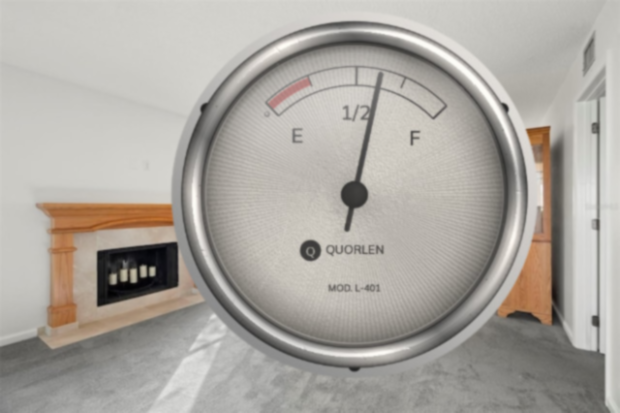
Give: 0.625
